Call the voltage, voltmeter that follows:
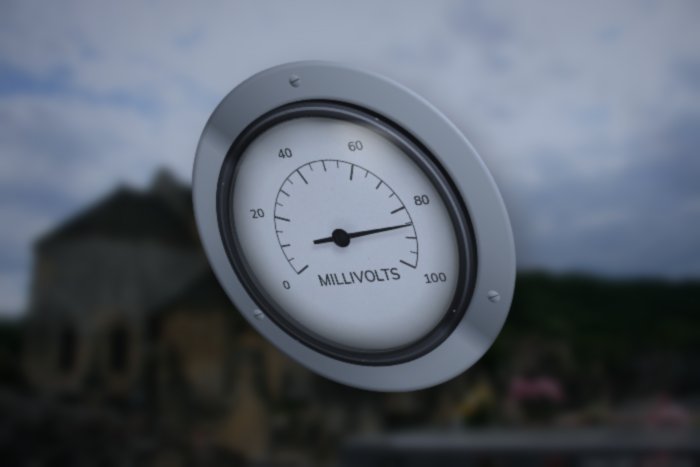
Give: 85 mV
